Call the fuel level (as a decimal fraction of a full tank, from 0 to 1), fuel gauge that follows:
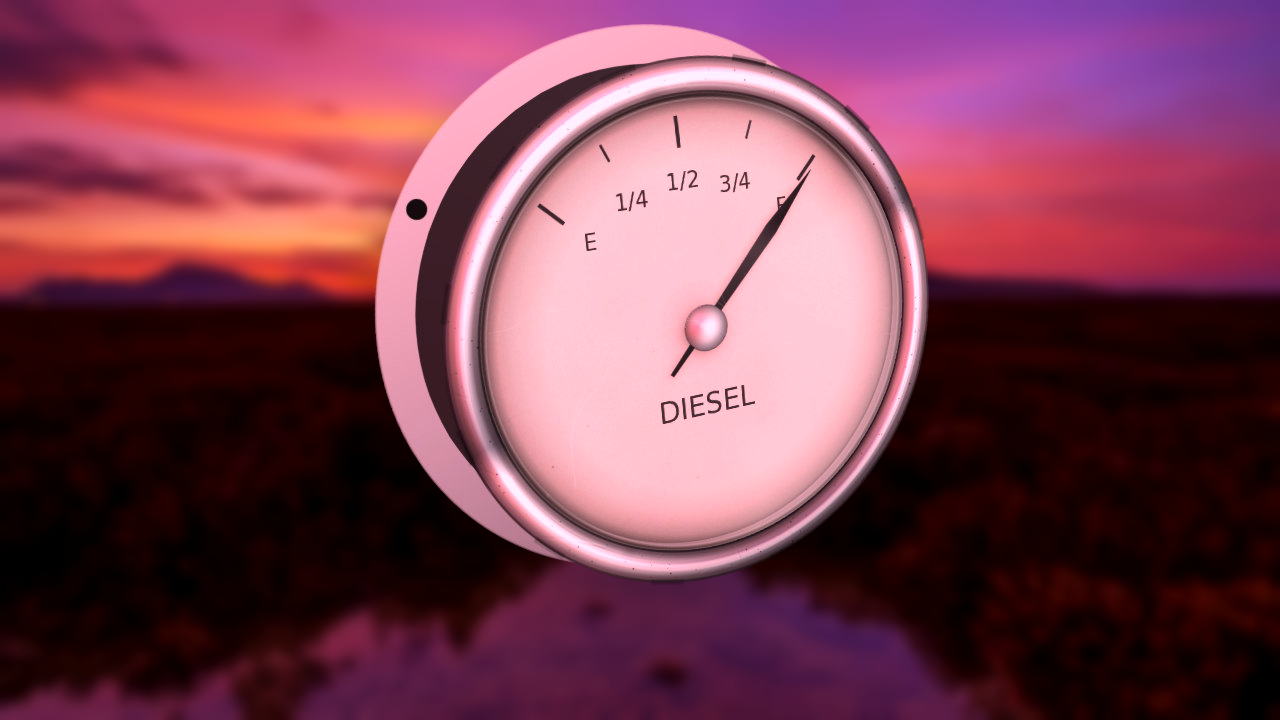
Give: 1
